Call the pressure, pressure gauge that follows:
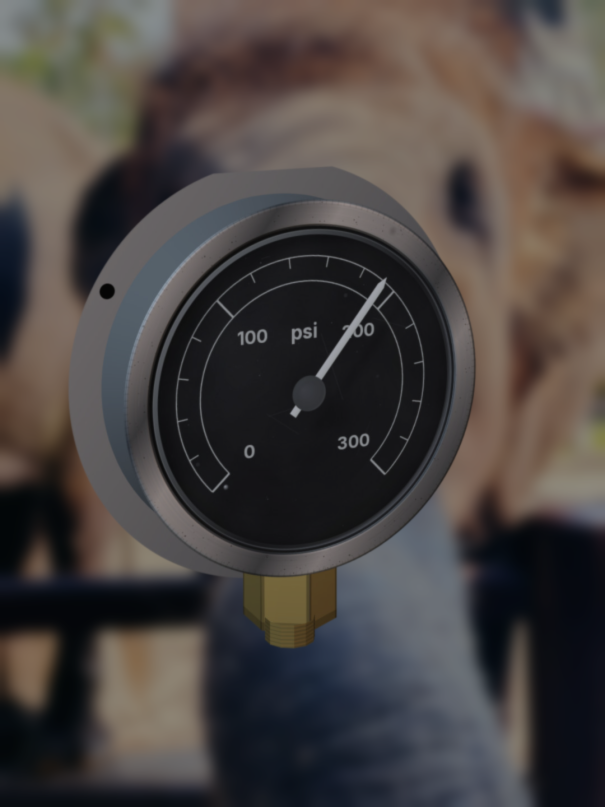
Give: 190 psi
